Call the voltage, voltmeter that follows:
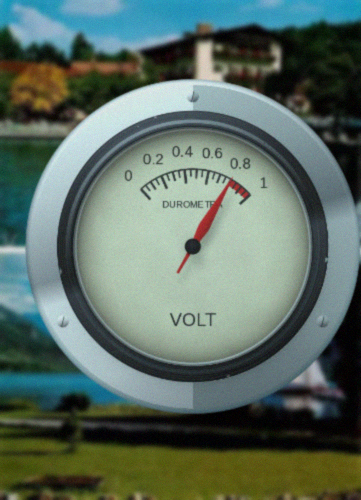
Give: 0.8 V
